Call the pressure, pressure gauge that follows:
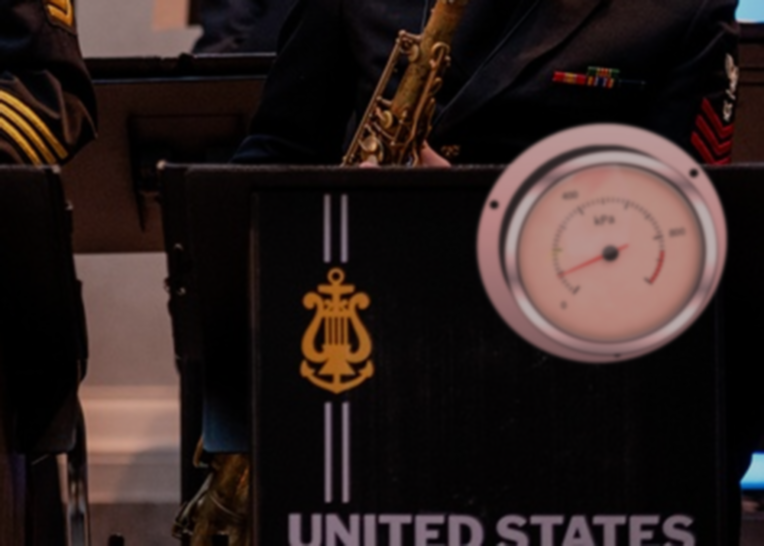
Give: 100 kPa
